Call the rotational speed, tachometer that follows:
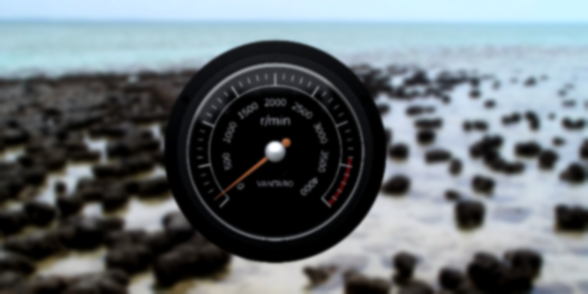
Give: 100 rpm
